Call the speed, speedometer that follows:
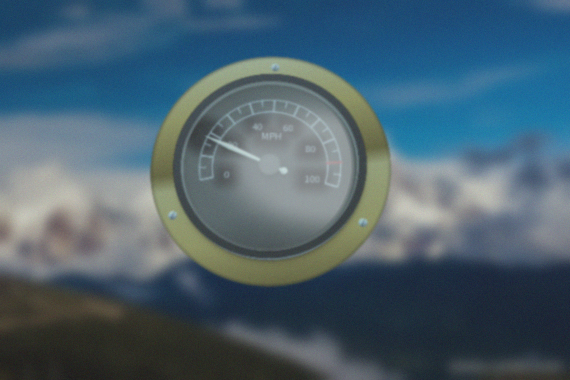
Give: 17.5 mph
